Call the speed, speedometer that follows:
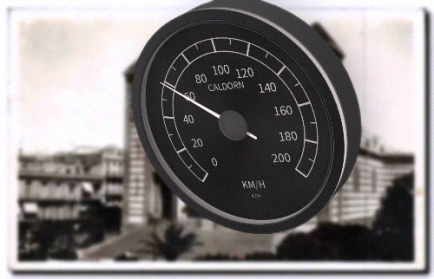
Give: 60 km/h
